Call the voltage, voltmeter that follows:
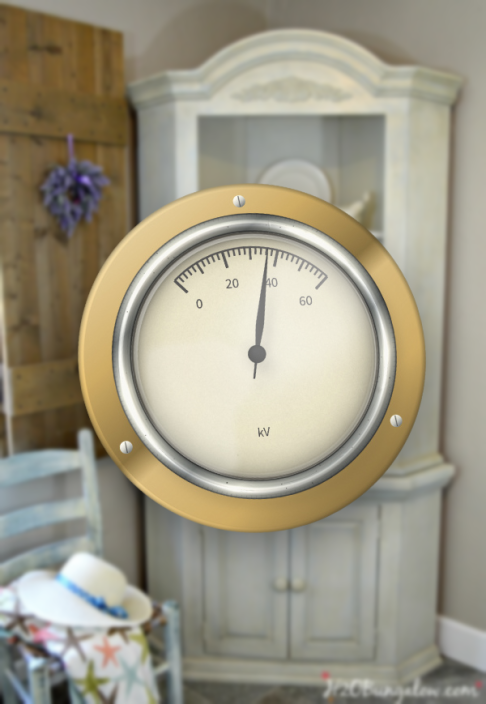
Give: 36 kV
